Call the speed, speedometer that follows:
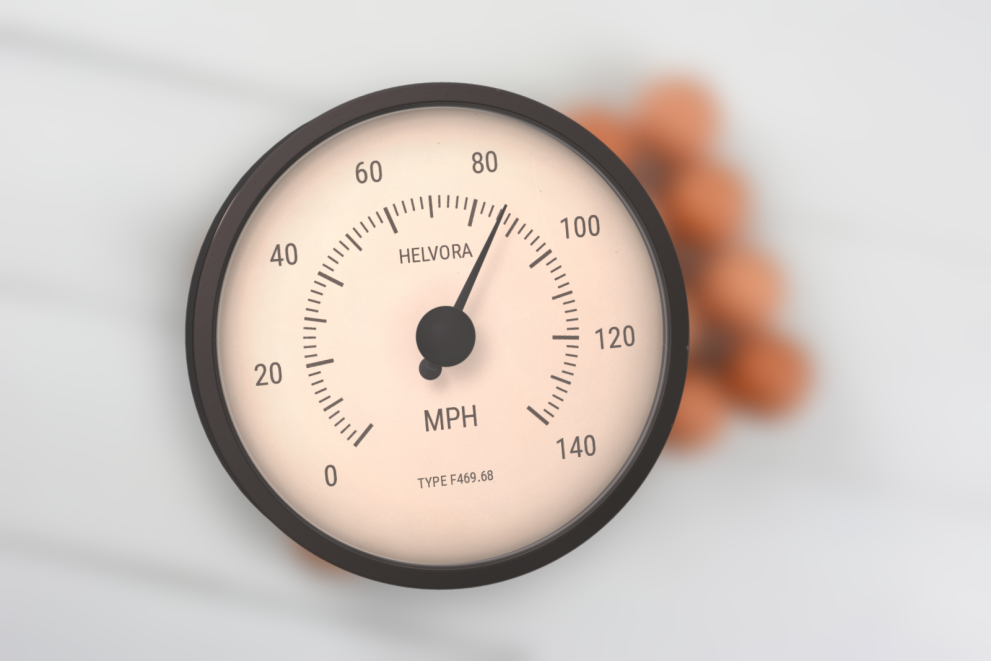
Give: 86 mph
